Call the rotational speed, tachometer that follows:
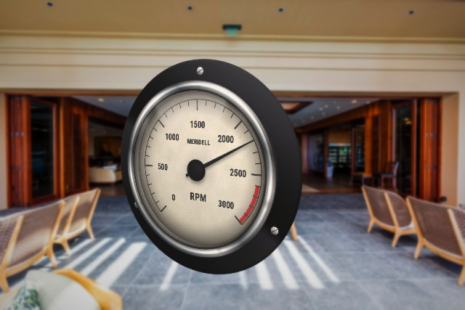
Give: 2200 rpm
